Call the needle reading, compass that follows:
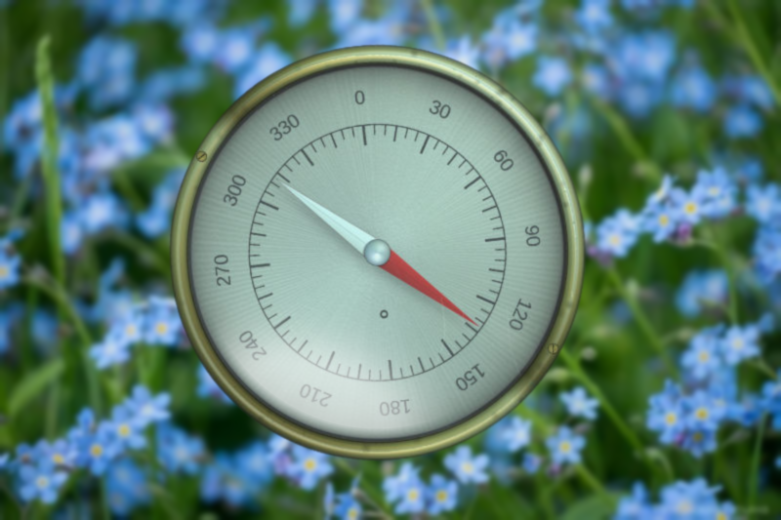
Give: 132.5 °
